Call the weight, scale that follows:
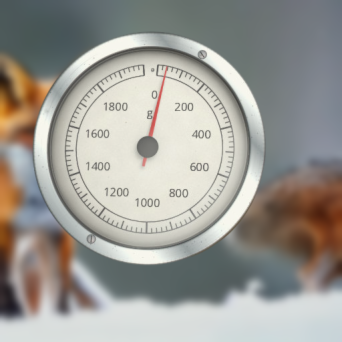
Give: 40 g
